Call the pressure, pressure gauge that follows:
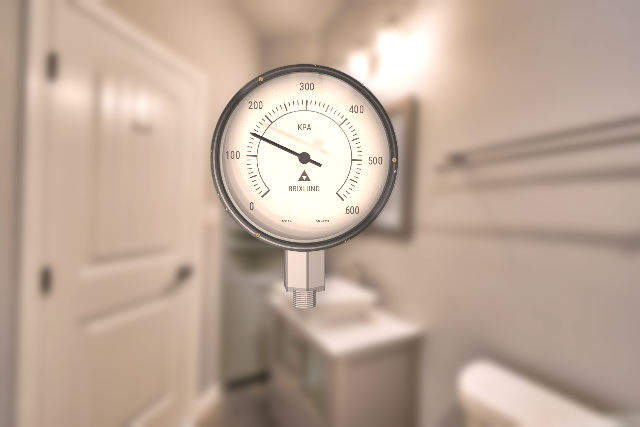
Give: 150 kPa
